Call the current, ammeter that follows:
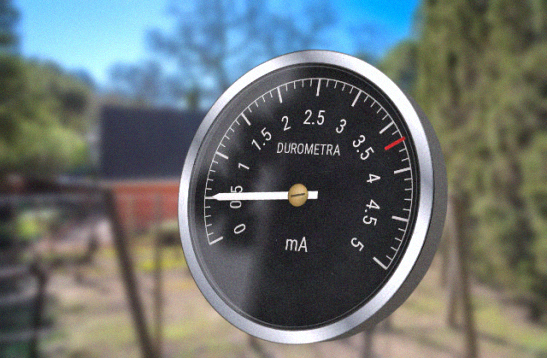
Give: 0.5 mA
